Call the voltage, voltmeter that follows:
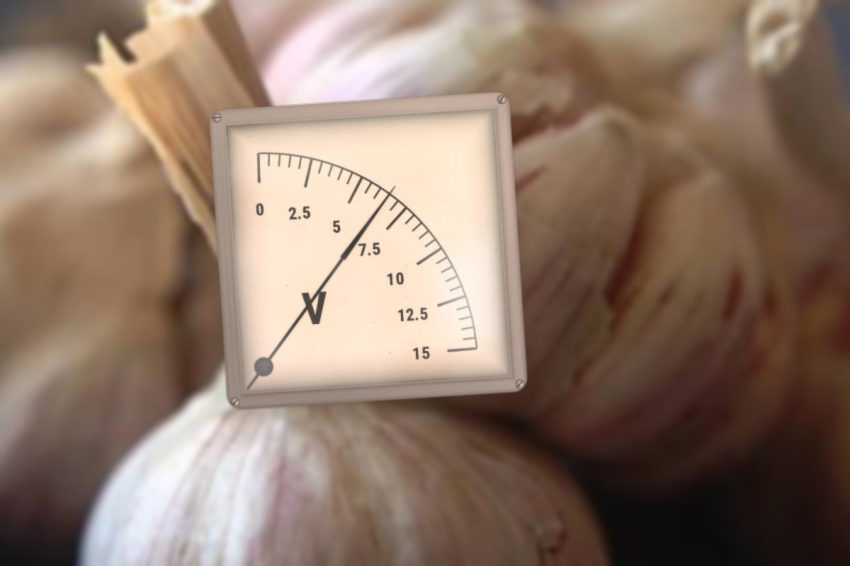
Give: 6.5 V
